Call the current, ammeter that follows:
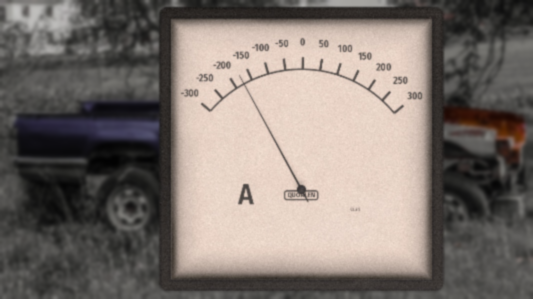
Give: -175 A
